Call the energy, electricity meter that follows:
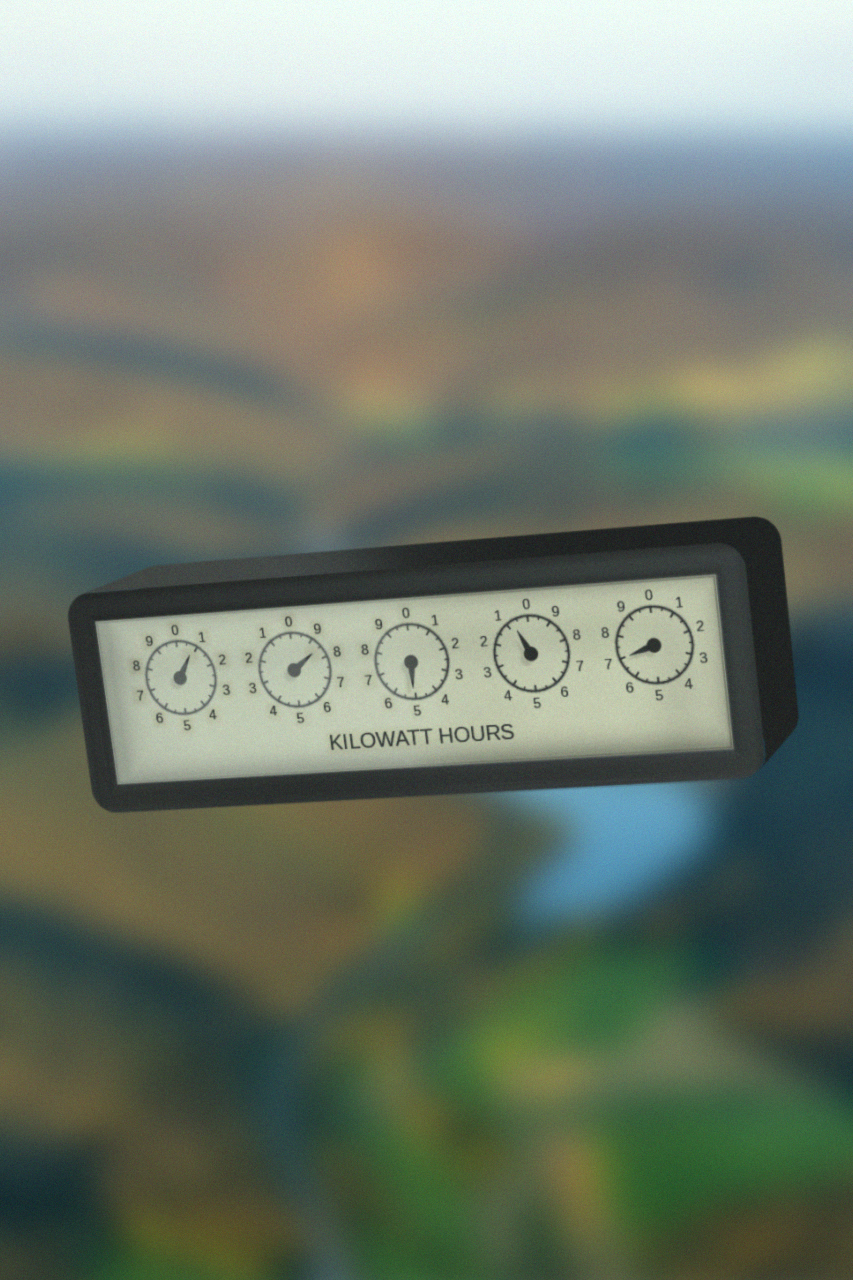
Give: 8507 kWh
